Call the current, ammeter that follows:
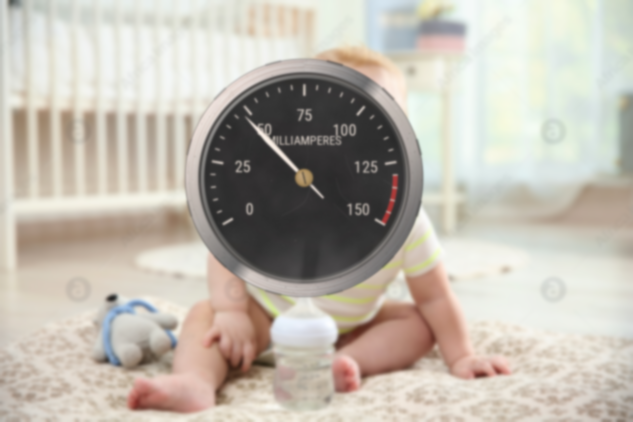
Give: 47.5 mA
